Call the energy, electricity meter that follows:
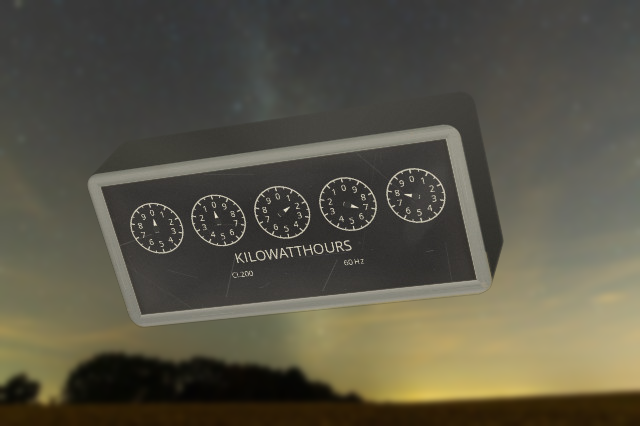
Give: 168 kWh
